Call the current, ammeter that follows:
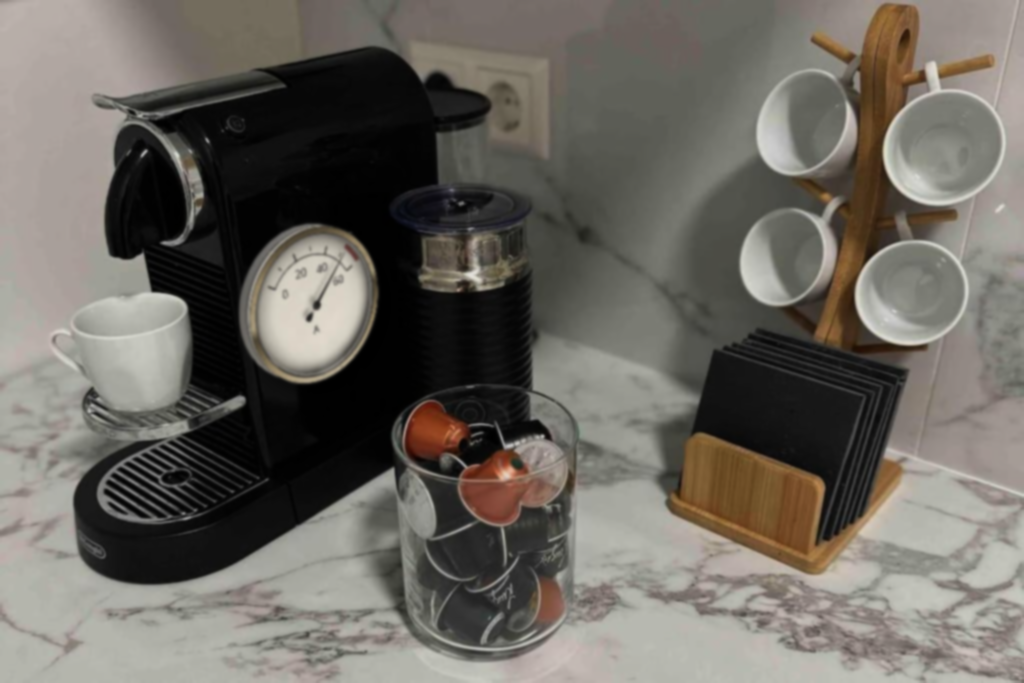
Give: 50 A
